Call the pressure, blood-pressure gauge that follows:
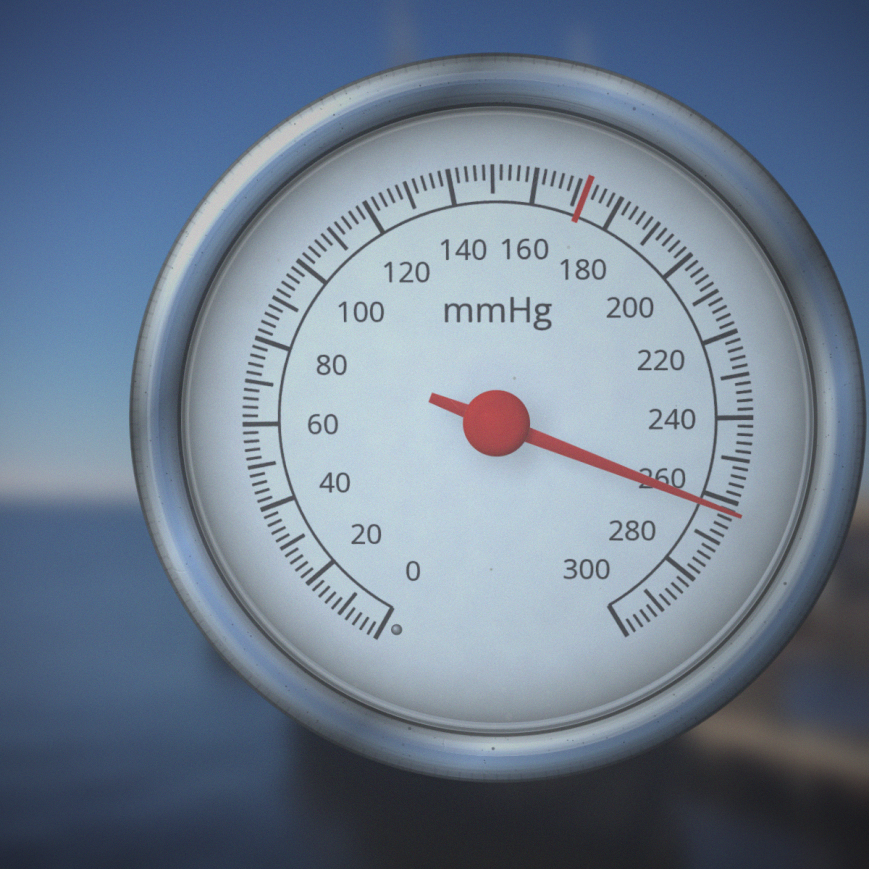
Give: 262 mmHg
